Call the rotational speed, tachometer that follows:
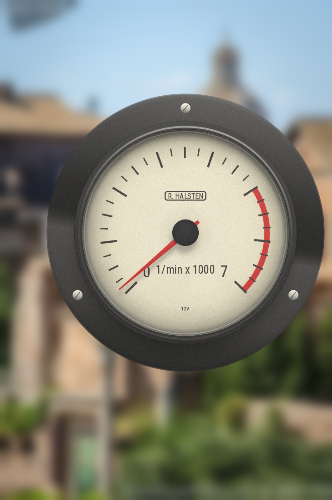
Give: 125 rpm
